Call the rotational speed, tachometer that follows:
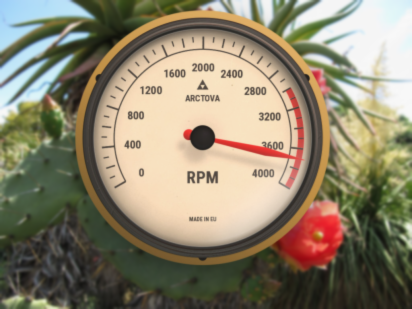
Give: 3700 rpm
